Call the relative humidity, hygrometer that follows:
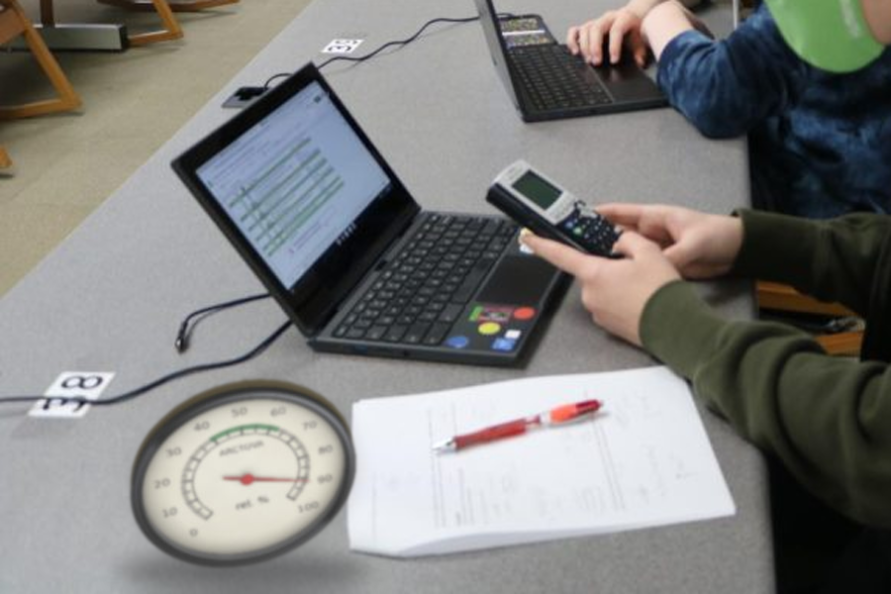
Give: 90 %
